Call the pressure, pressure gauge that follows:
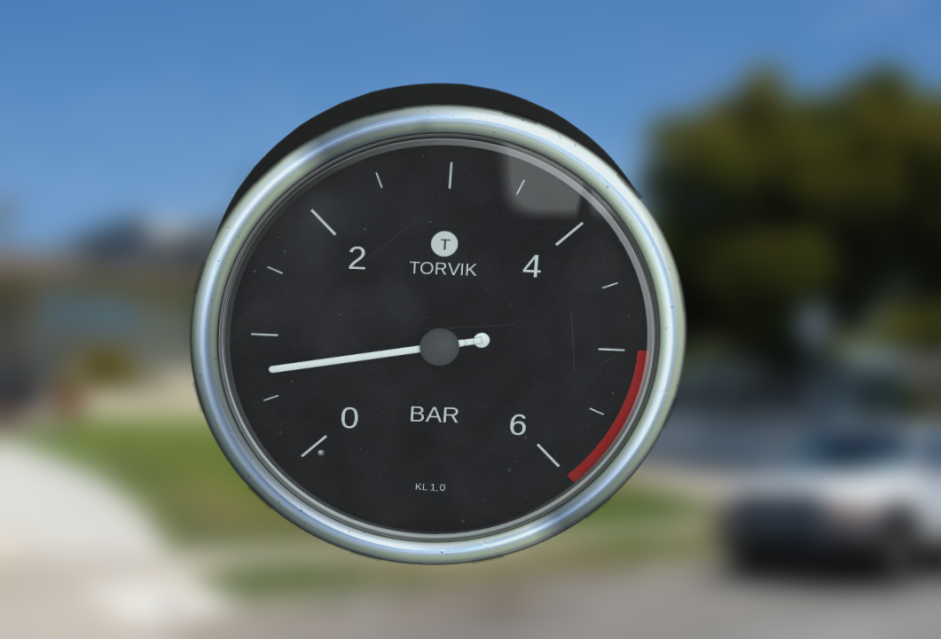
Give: 0.75 bar
